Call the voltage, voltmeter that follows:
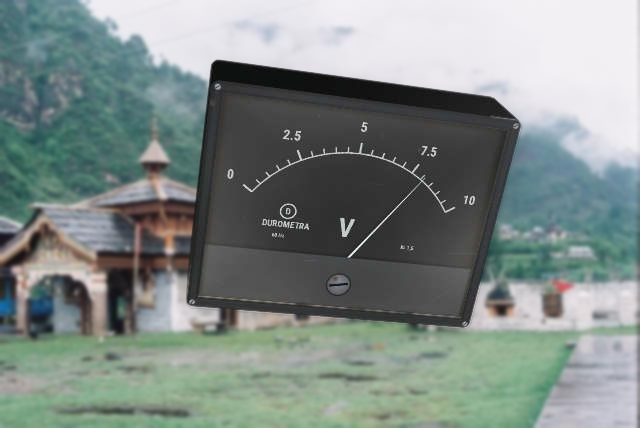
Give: 8 V
